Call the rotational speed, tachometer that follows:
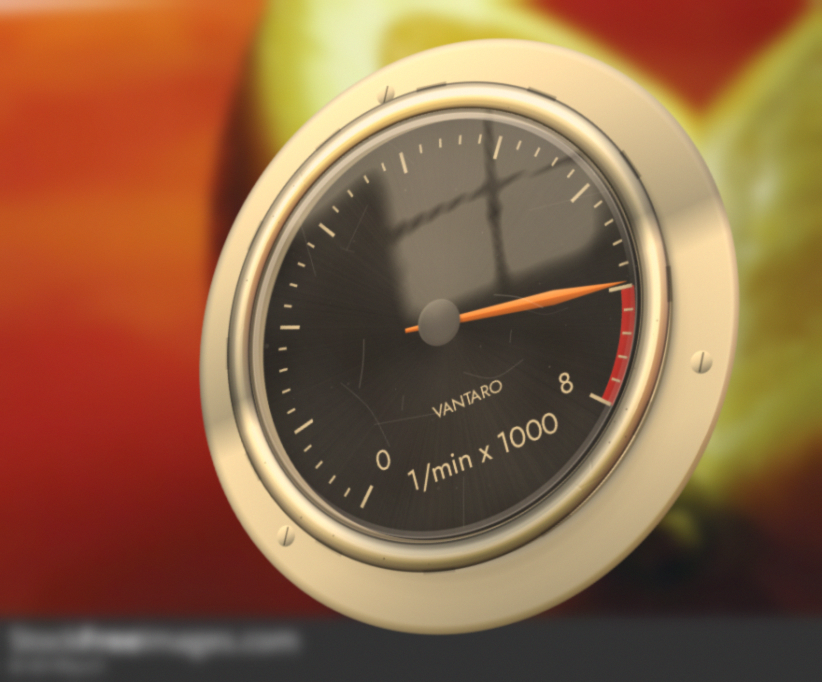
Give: 7000 rpm
